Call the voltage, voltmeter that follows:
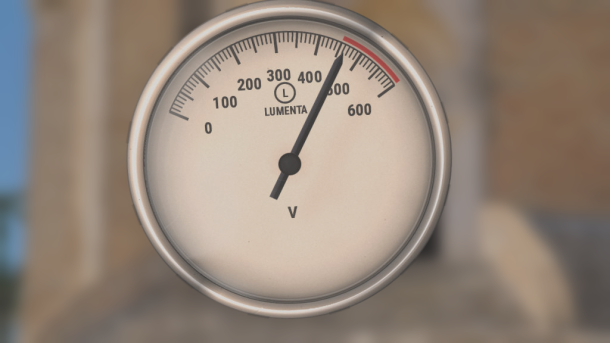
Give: 460 V
